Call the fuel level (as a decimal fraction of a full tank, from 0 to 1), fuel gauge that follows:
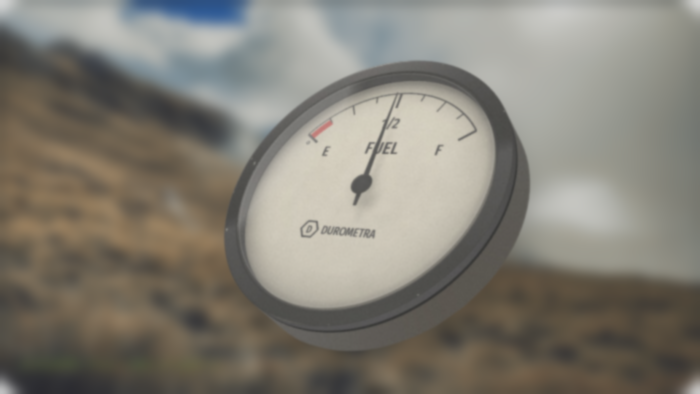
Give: 0.5
